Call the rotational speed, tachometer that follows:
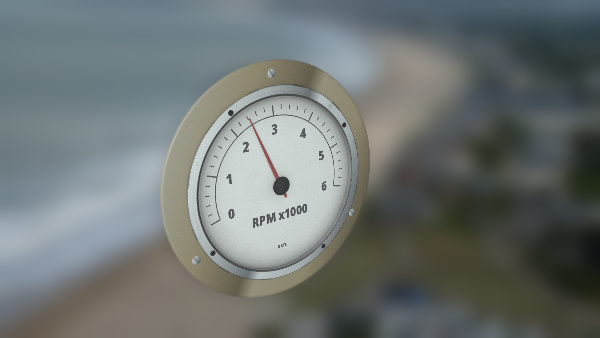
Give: 2400 rpm
